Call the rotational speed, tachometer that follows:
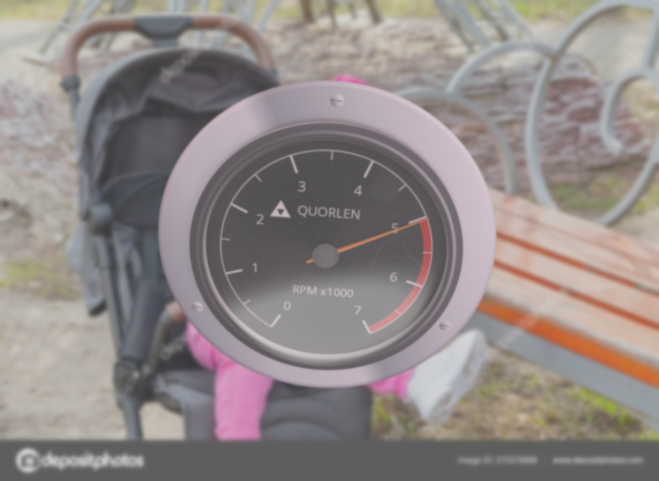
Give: 5000 rpm
